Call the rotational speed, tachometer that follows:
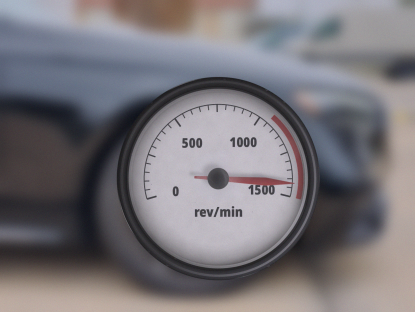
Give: 1425 rpm
